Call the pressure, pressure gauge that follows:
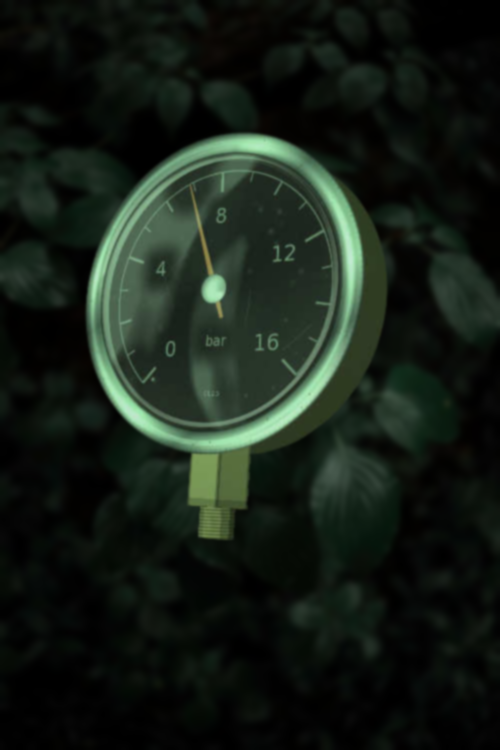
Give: 7 bar
